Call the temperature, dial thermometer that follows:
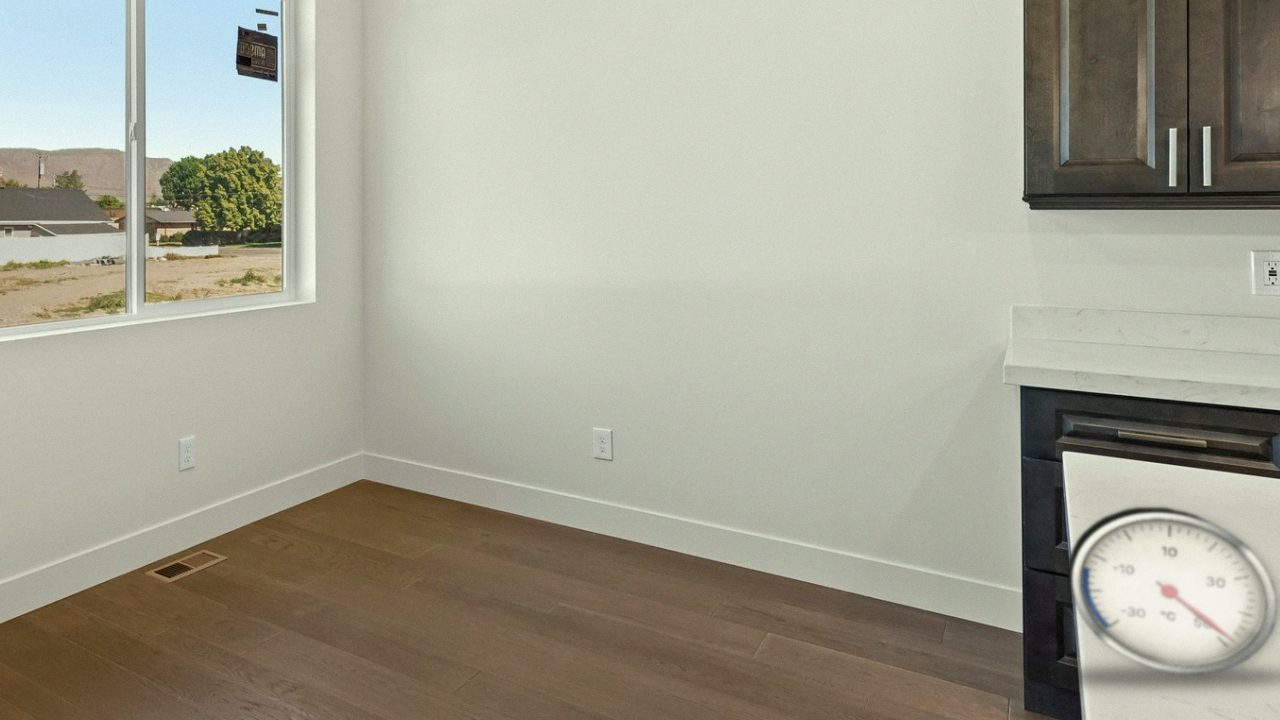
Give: 48 °C
